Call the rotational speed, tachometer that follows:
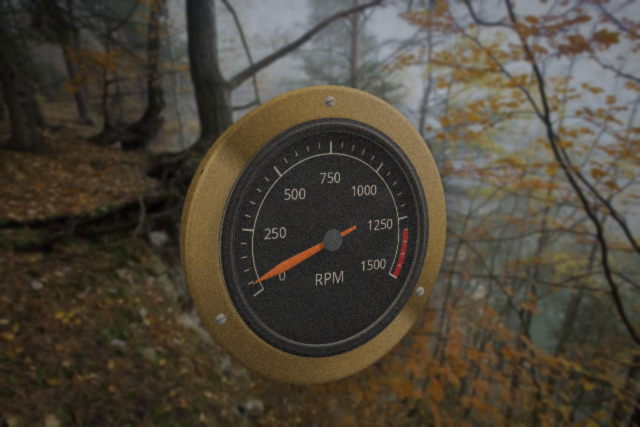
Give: 50 rpm
